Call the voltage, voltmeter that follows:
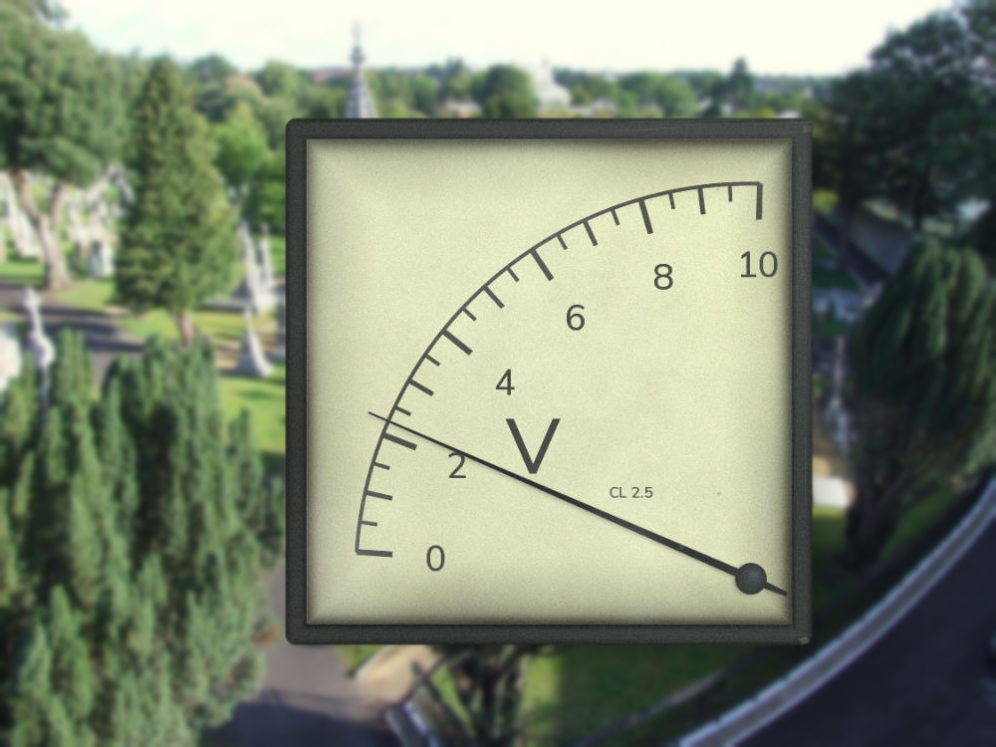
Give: 2.25 V
